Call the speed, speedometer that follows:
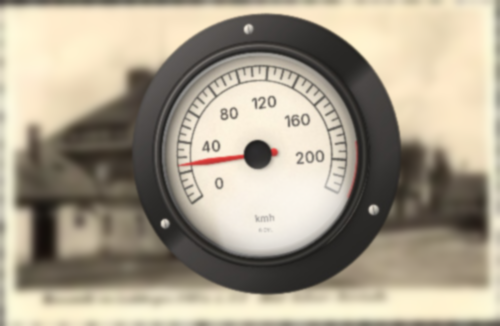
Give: 25 km/h
